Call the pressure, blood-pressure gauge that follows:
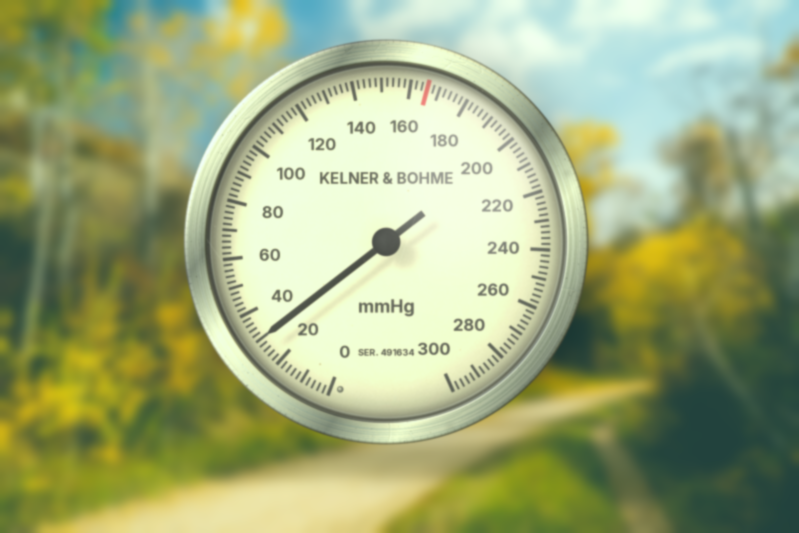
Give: 30 mmHg
